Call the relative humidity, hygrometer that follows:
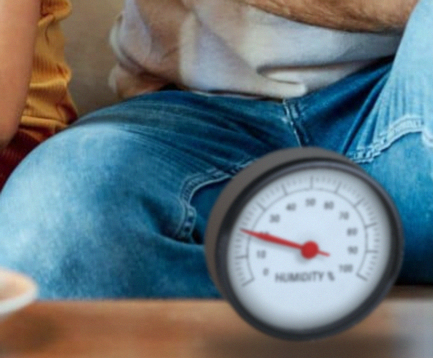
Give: 20 %
